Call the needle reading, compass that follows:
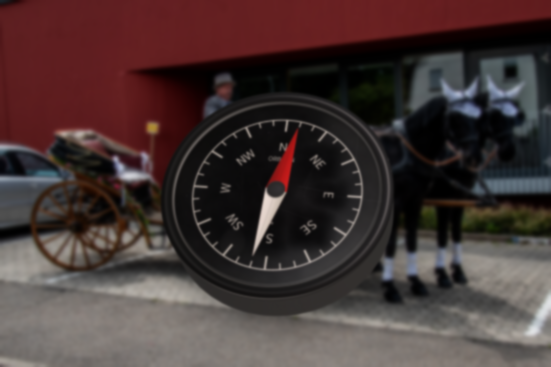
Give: 10 °
